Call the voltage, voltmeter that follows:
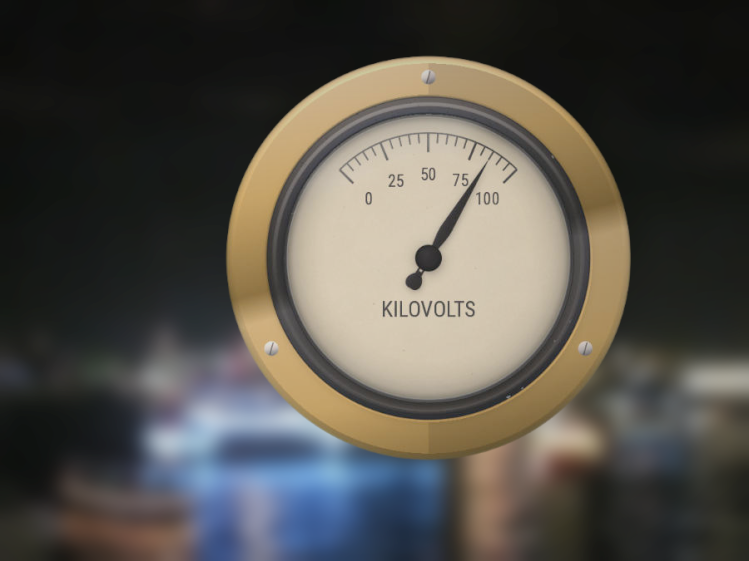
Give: 85 kV
